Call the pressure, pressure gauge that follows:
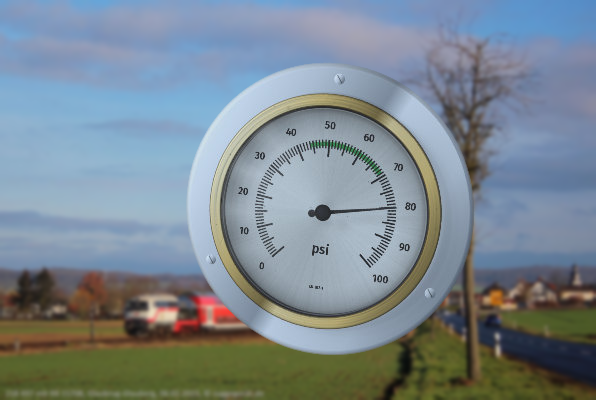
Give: 80 psi
